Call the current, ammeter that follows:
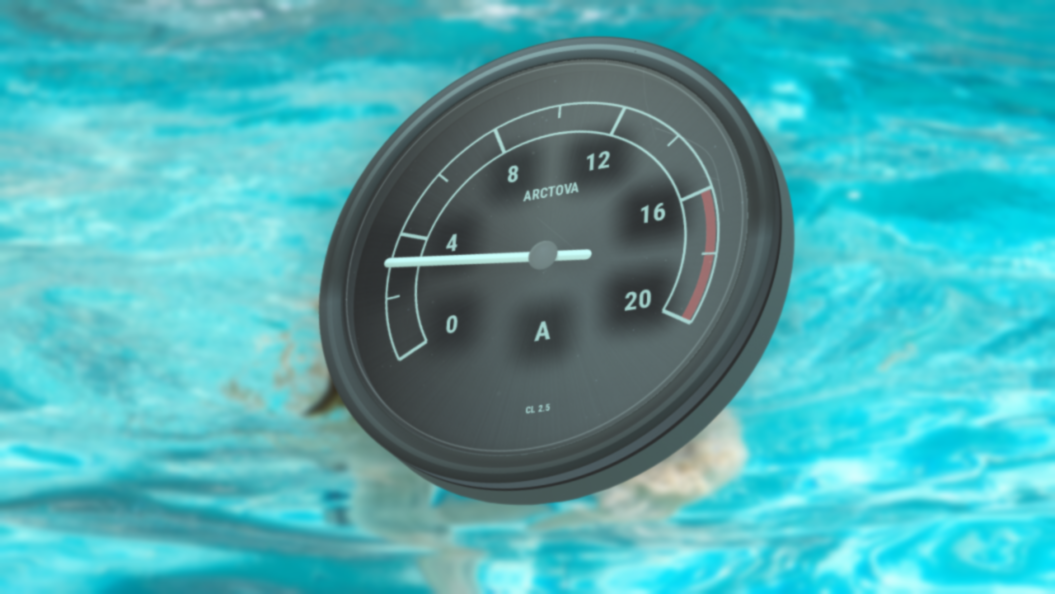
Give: 3 A
